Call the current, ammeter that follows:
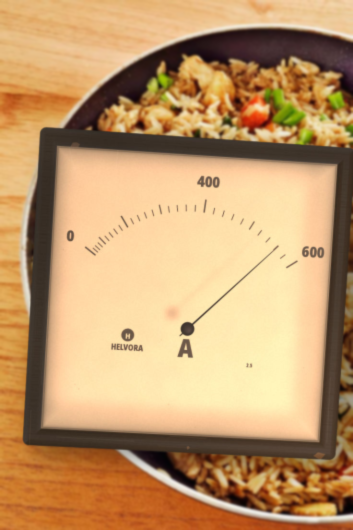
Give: 560 A
